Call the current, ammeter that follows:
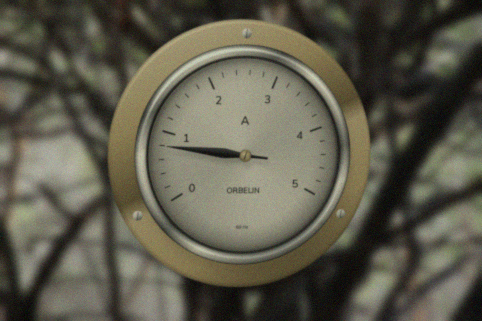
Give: 0.8 A
